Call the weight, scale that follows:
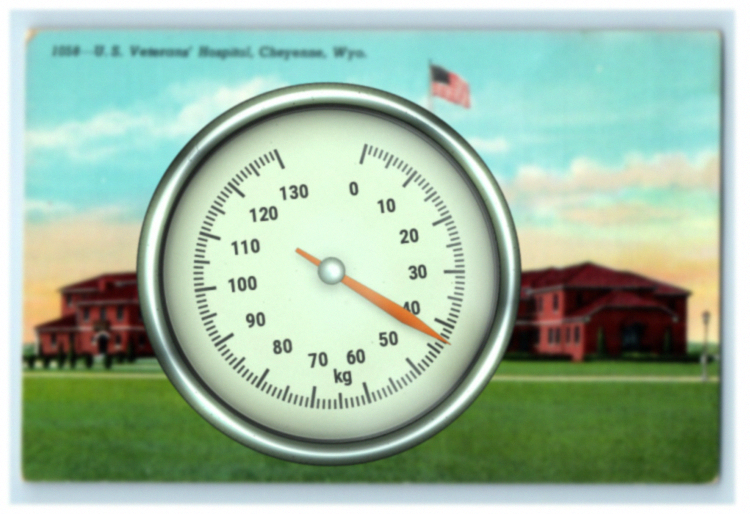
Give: 43 kg
